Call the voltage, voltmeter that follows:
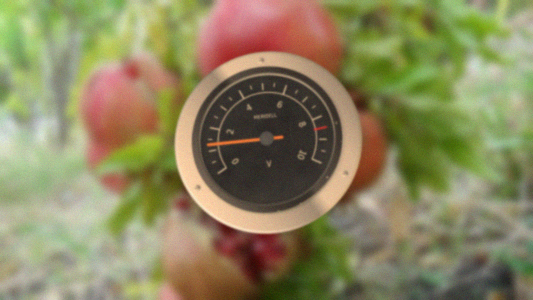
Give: 1.25 V
